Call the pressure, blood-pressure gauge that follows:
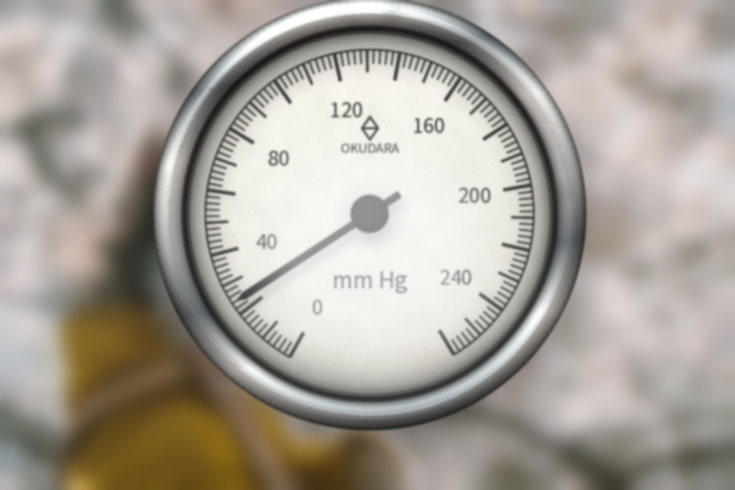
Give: 24 mmHg
